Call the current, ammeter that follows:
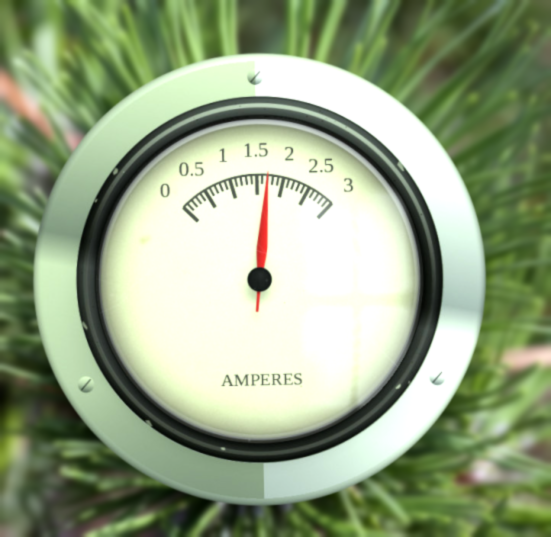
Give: 1.7 A
